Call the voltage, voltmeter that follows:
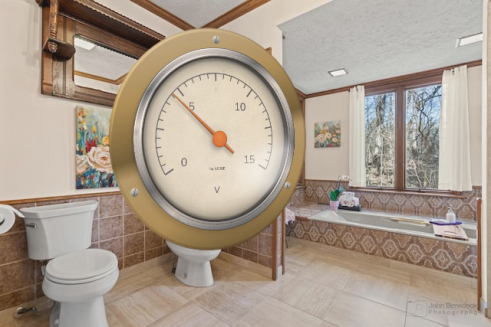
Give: 4.5 V
